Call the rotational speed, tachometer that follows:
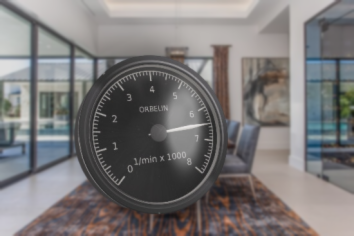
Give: 6500 rpm
